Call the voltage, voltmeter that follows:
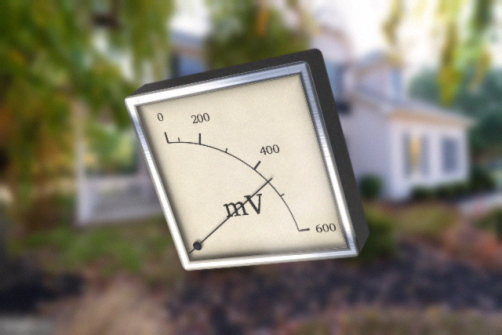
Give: 450 mV
